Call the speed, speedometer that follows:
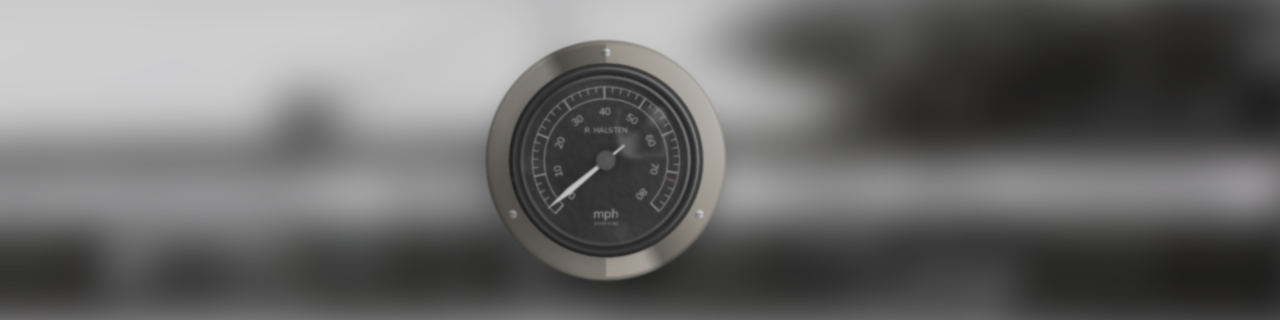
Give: 2 mph
